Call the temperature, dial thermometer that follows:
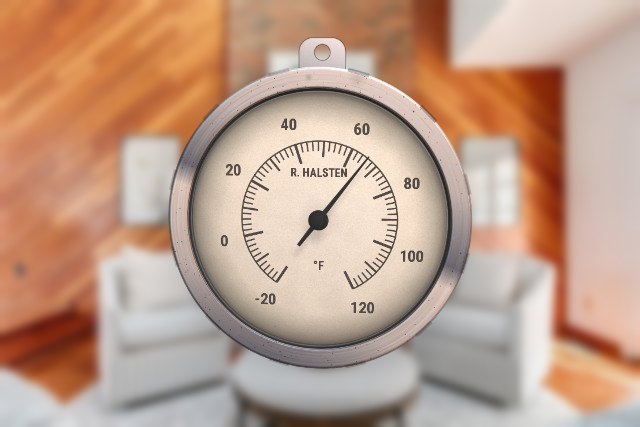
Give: 66 °F
